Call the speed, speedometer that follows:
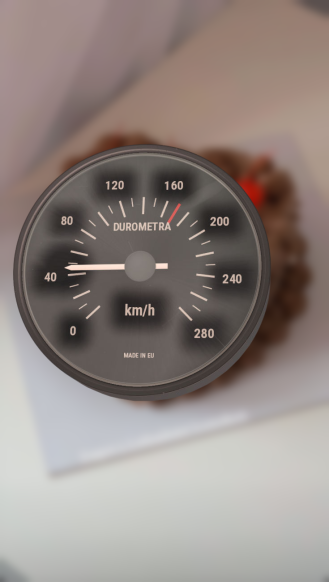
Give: 45 km/h
